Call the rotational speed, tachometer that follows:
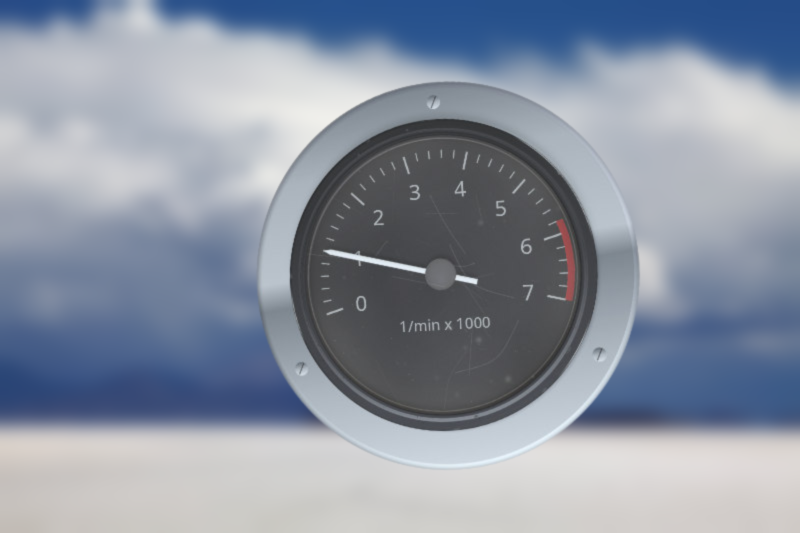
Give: 1000 rpm
